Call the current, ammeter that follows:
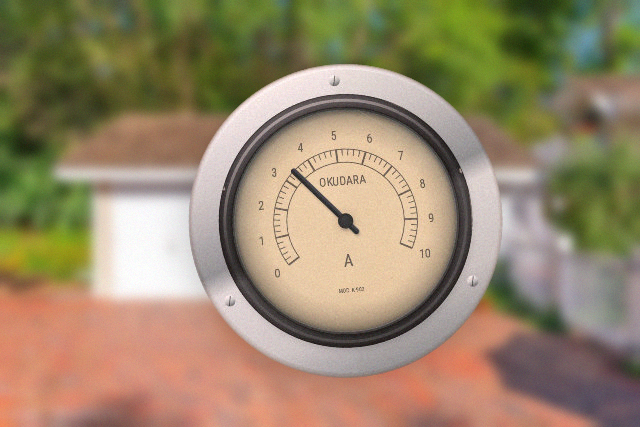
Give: 3.4 A
